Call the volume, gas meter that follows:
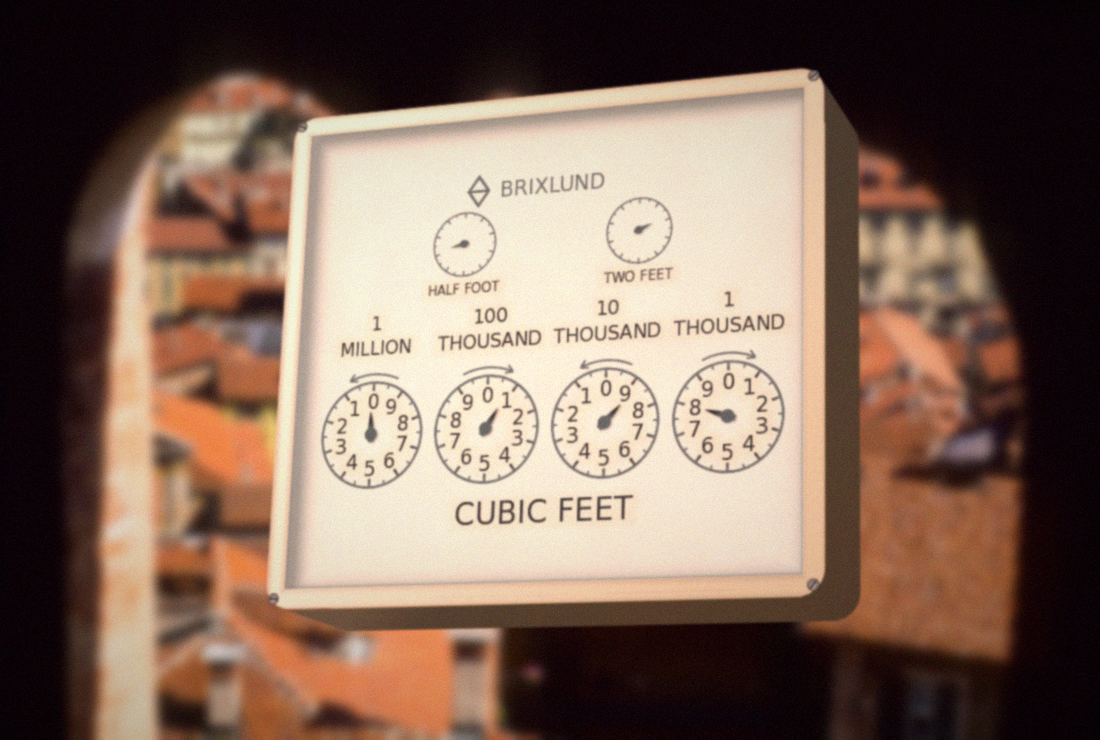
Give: 8800 ft³
